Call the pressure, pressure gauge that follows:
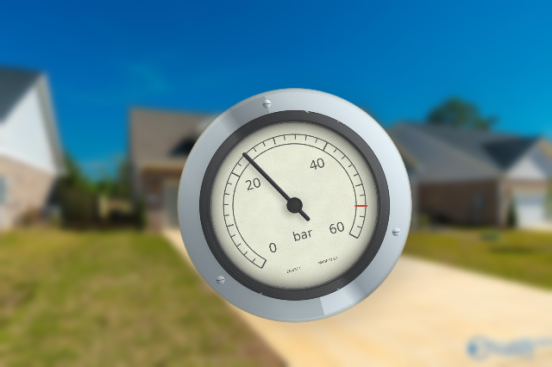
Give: 24 bar
